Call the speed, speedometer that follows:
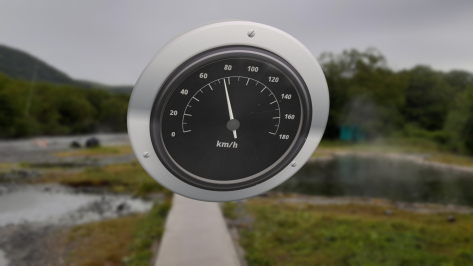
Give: 75 km/h
